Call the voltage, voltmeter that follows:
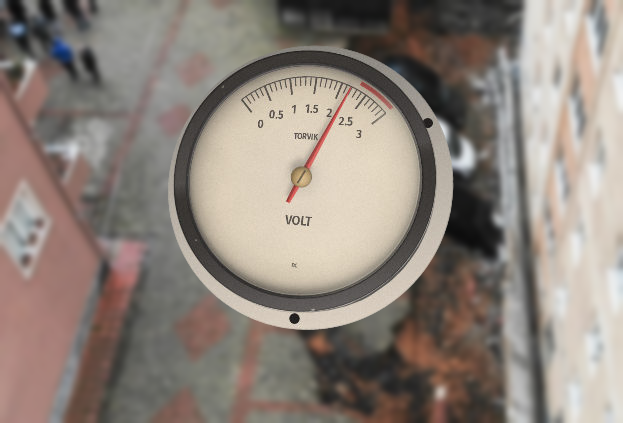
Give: 2.2 V
